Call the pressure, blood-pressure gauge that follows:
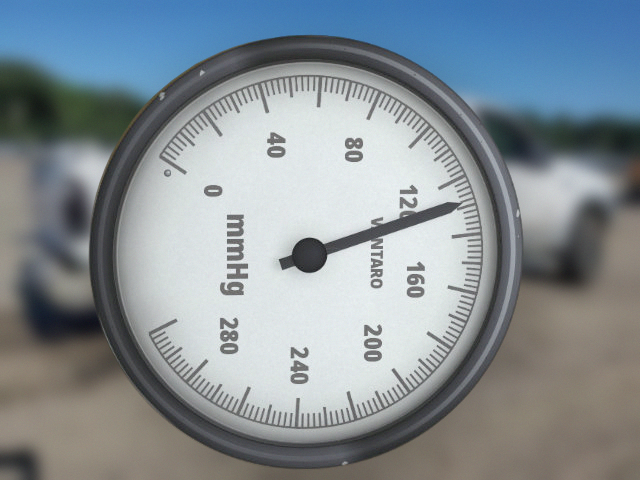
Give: 128 mmHg
